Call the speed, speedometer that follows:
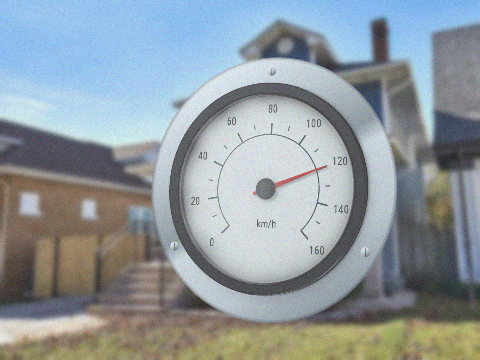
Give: 120 km/h
